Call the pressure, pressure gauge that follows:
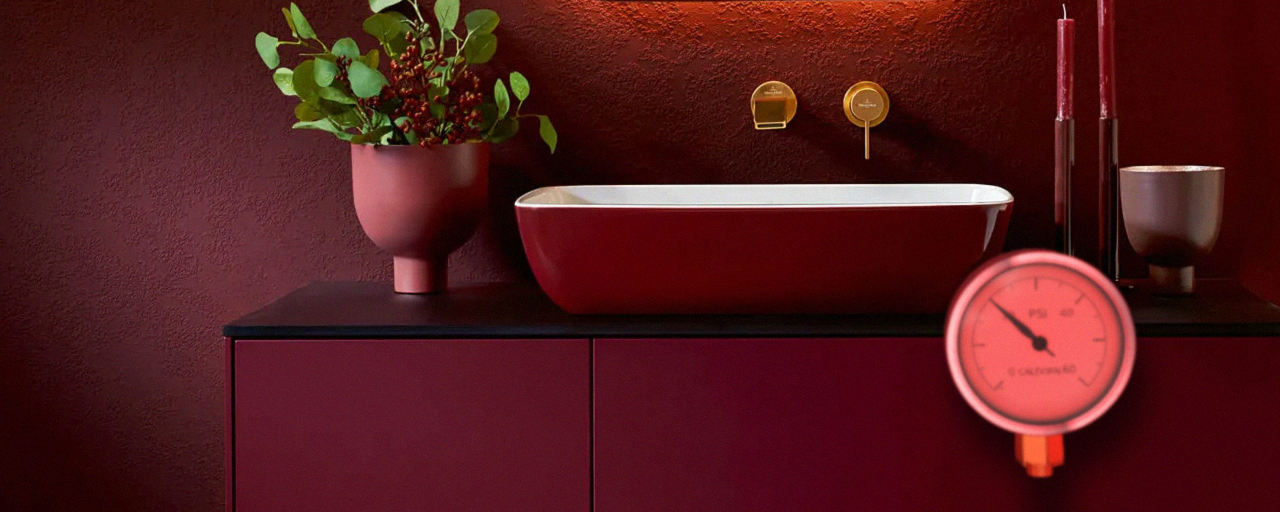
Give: 20 psi
